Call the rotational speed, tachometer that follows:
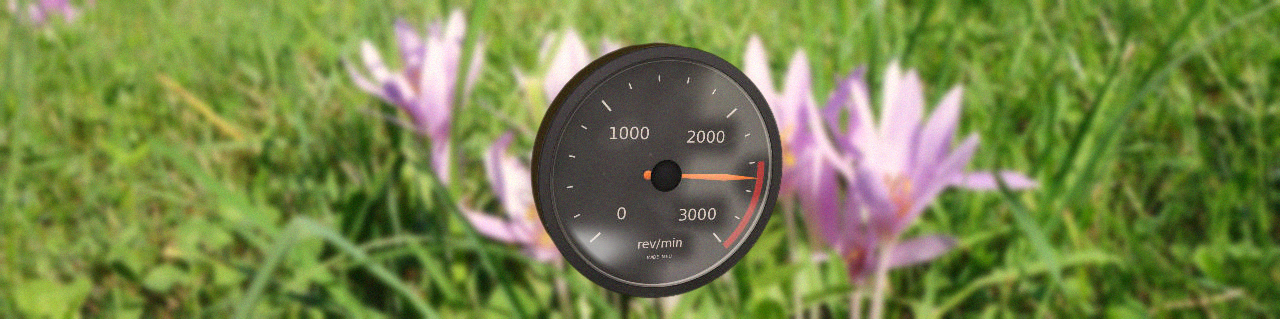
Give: 2500 rpm
